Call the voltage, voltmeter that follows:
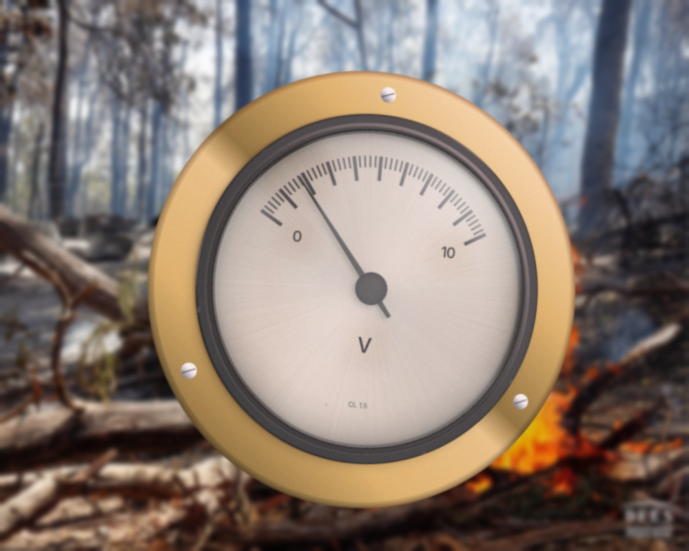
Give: 1.8 V
